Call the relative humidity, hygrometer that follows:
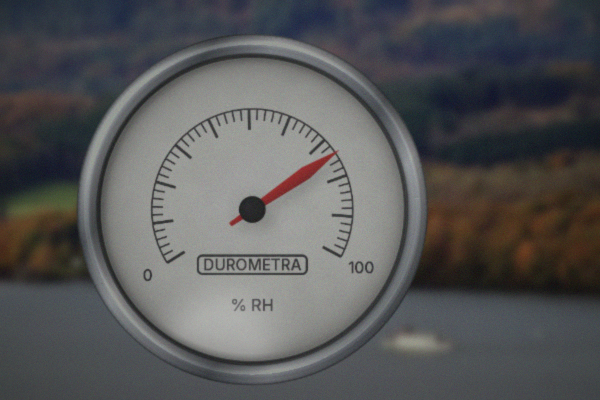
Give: 74 %
